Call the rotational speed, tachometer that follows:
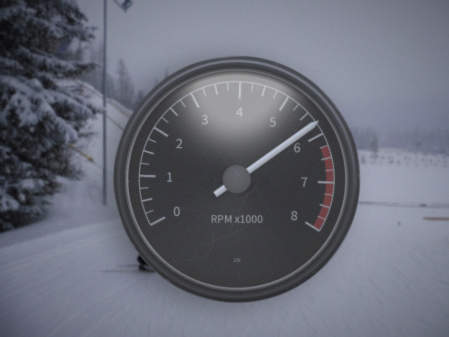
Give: 5750 rpm
